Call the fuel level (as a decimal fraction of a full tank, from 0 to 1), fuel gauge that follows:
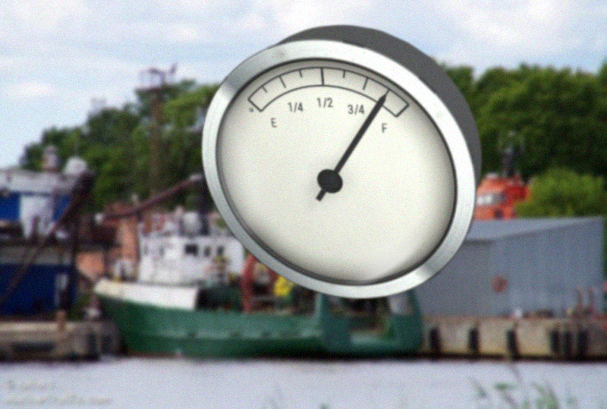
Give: 0.875
